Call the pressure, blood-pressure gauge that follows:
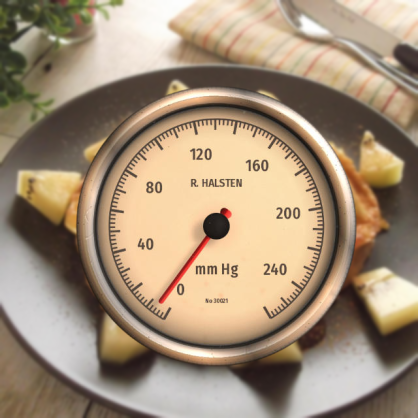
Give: 6 mmHg
